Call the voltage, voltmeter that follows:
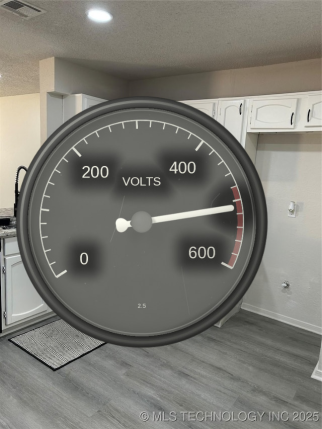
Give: 510 V
